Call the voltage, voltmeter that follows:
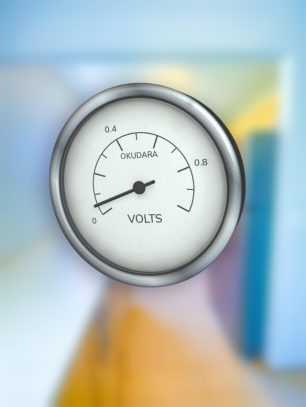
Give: 0.05 V
